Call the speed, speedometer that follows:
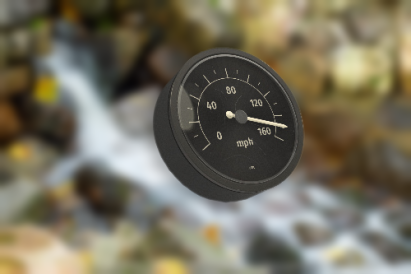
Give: 150 mph
